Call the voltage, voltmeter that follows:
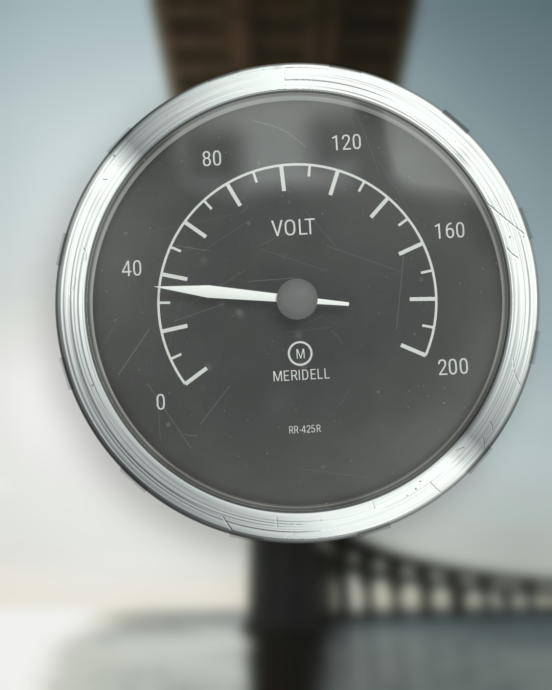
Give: 35 V
